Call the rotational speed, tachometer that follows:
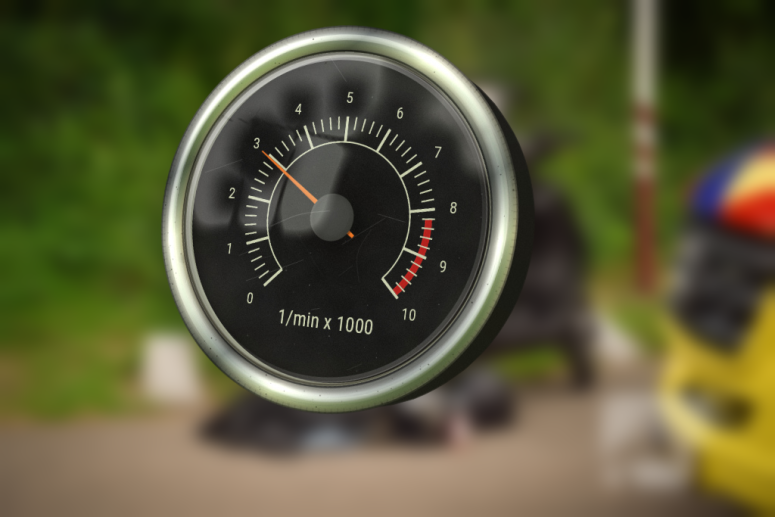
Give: 3000 rpm
